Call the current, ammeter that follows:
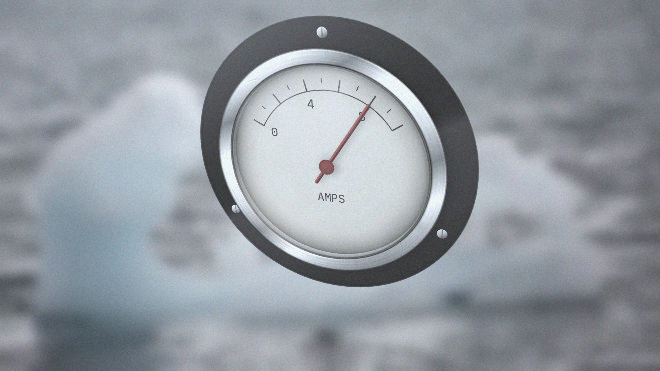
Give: 8 A
